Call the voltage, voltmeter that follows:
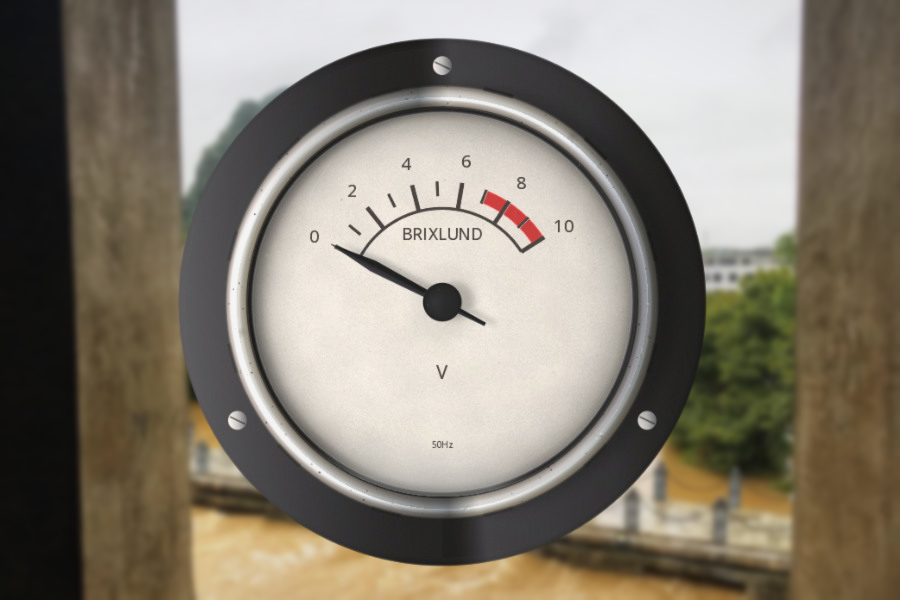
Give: 0 V
